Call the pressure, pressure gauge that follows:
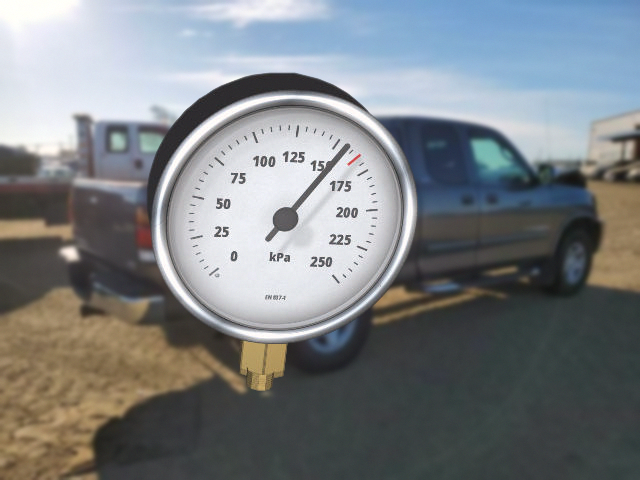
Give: 155 kPa
